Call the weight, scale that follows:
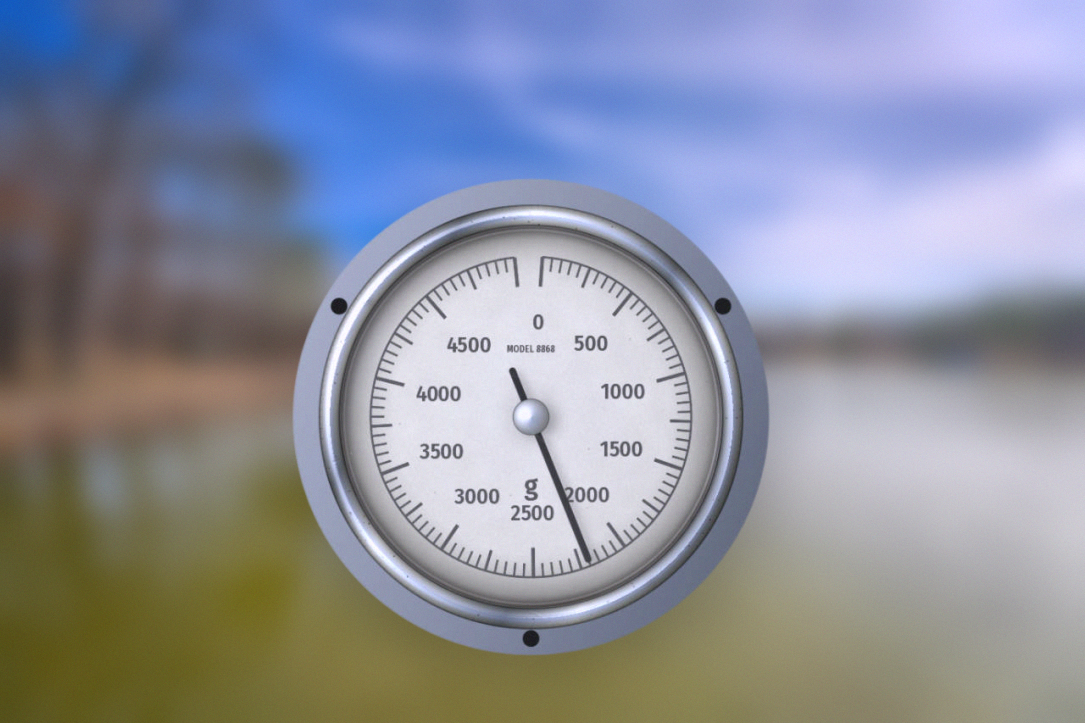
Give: 2200 g
